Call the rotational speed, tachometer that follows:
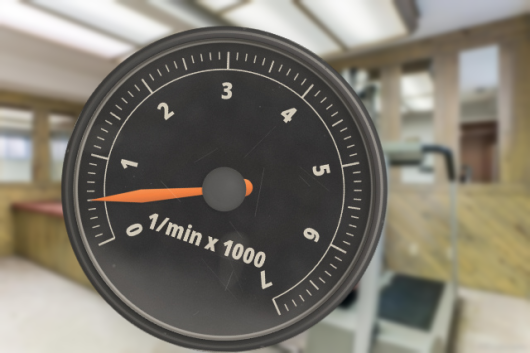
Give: 500 rpm
